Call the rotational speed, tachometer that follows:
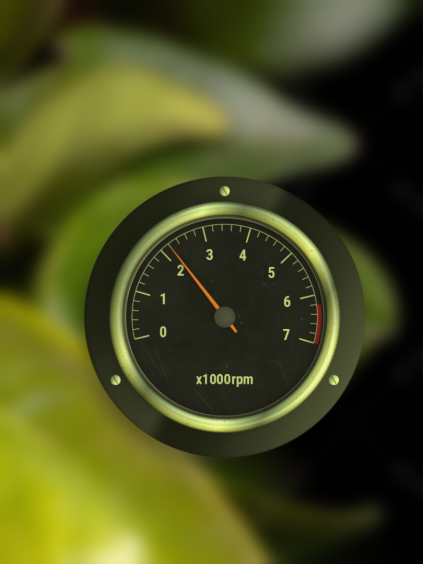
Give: 2200 rpm
